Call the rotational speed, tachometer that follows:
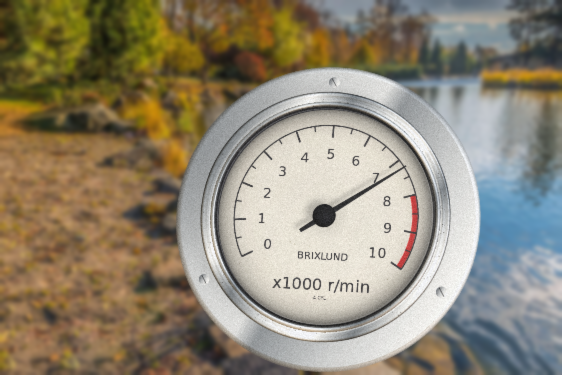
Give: 7250 rpm
